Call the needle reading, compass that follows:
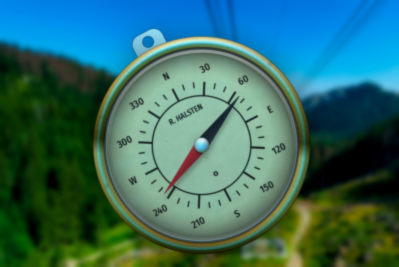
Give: 245 °
